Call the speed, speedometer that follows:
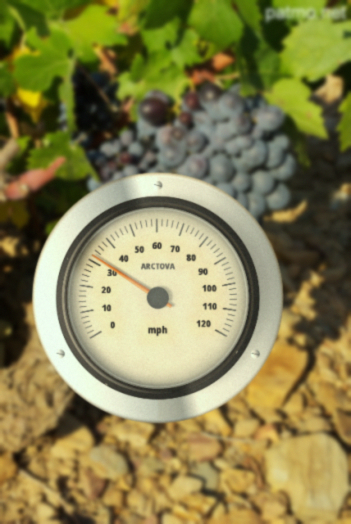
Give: 32 mph
